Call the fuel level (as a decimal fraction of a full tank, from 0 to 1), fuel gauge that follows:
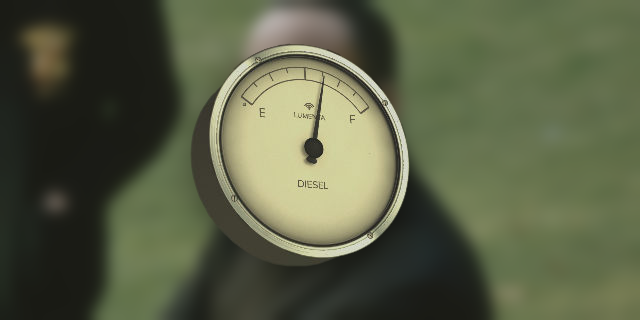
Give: 0.625
